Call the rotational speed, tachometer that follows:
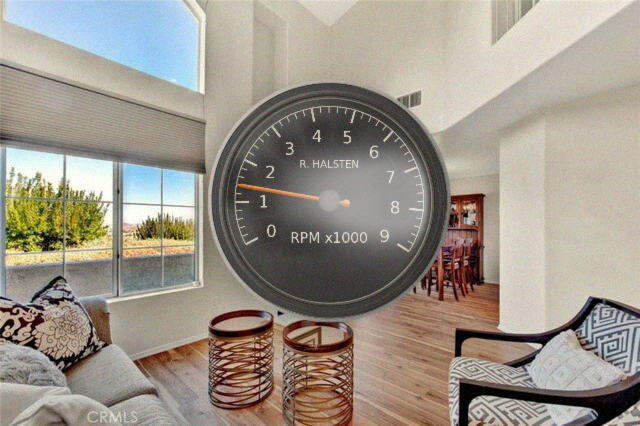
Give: 1400 rpm
